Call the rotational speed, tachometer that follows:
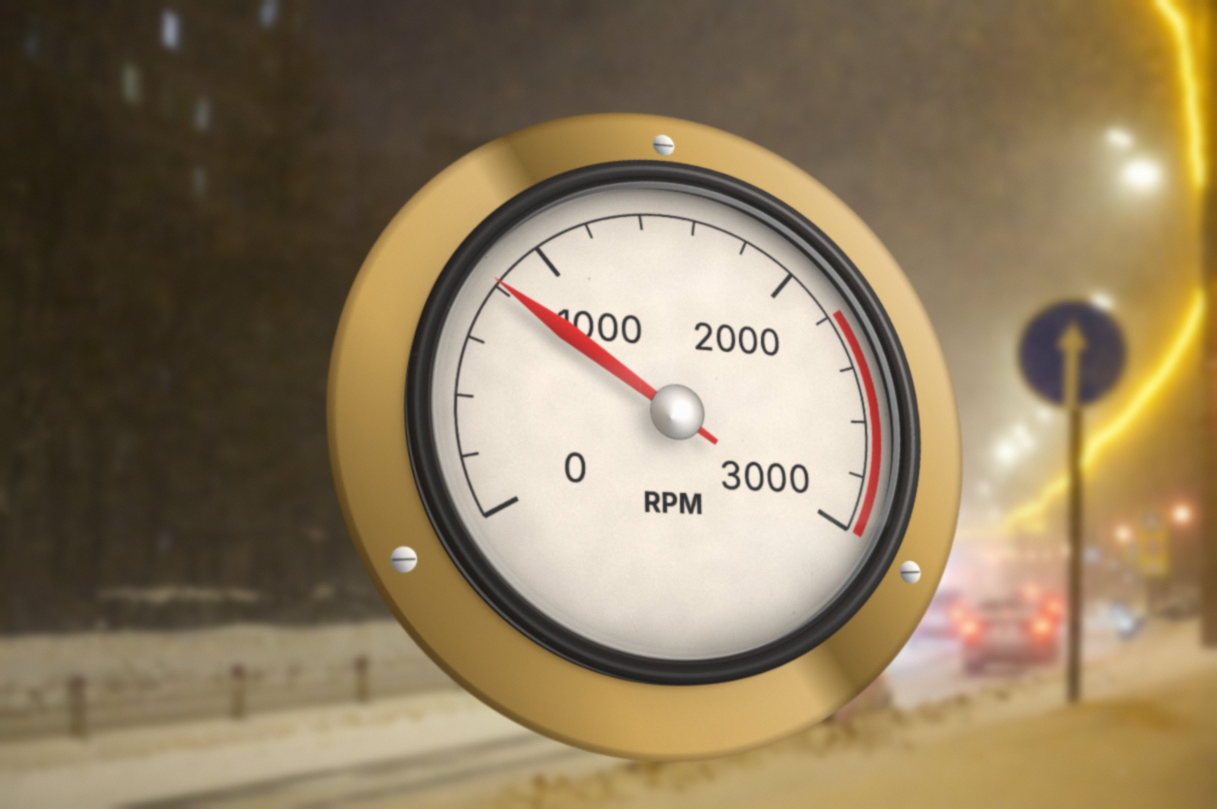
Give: 800 rpm
